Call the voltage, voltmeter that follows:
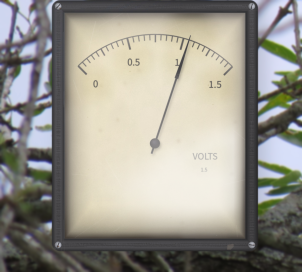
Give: 1.05 V
